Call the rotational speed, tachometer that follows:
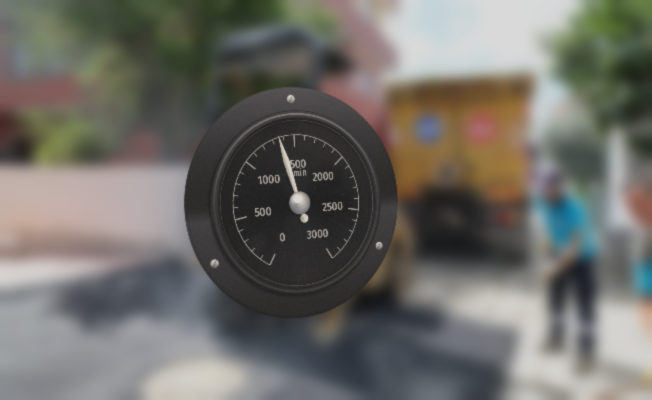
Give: 1350 rpm
